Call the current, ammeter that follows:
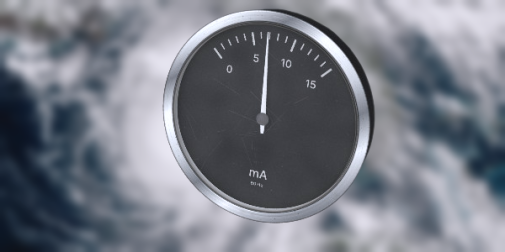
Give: 7 mA
